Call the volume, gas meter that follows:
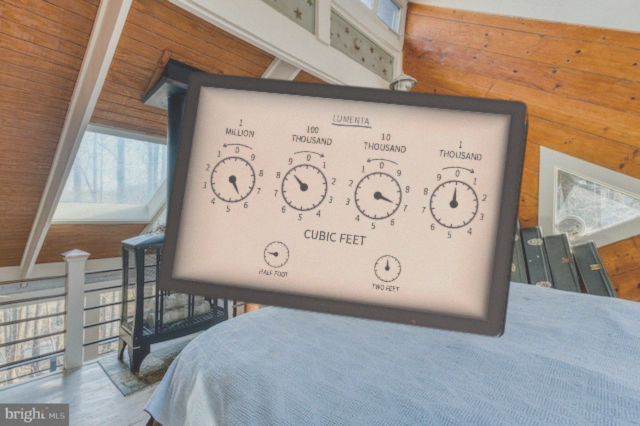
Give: 587000 ft³
